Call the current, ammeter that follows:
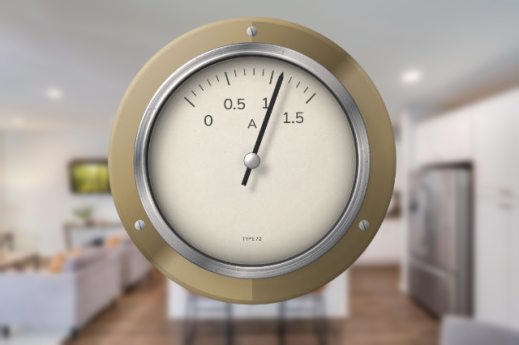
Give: 1.1 A
